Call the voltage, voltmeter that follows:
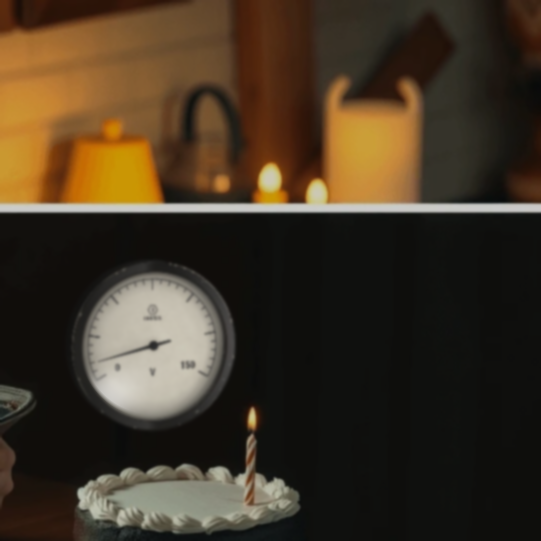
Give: 10 V
